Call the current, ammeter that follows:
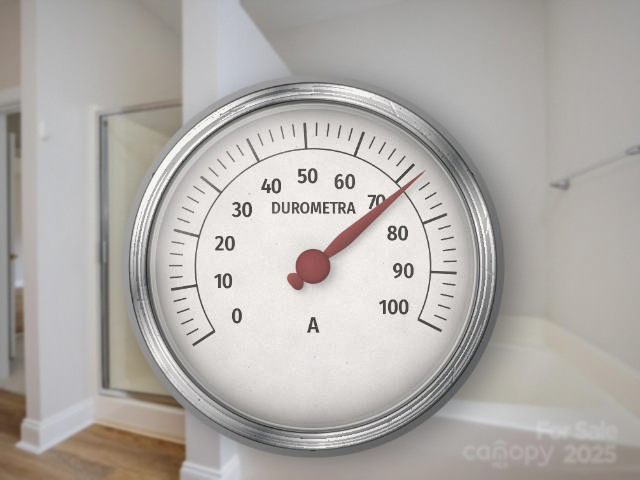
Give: 72 A
